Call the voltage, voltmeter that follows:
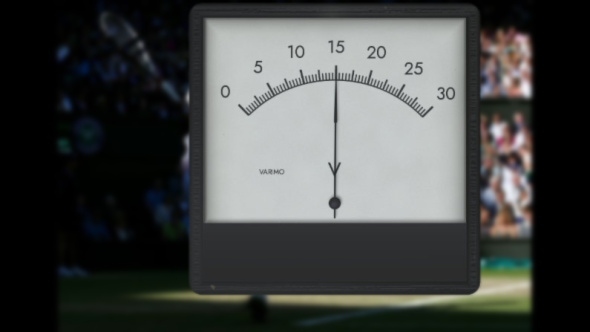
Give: 15 V
